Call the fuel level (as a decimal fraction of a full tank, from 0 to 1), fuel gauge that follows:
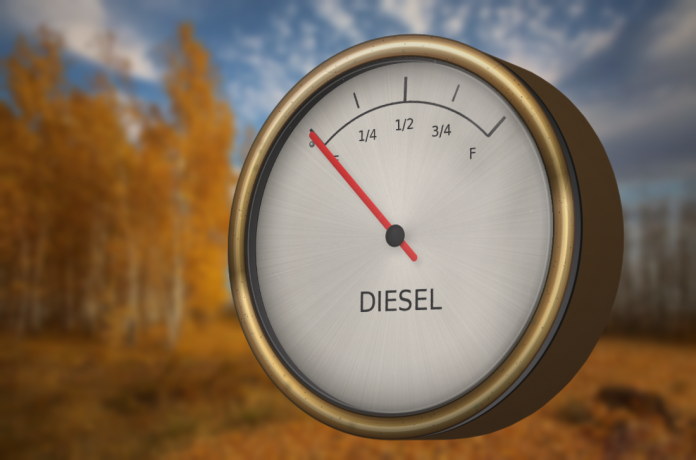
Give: 0
